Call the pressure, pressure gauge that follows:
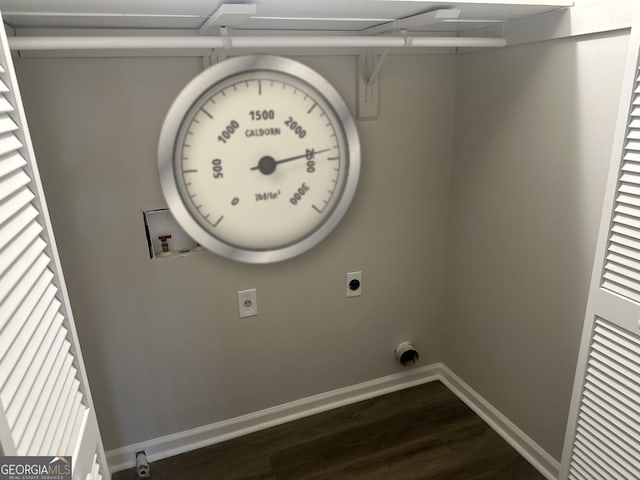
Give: 2400 psi
